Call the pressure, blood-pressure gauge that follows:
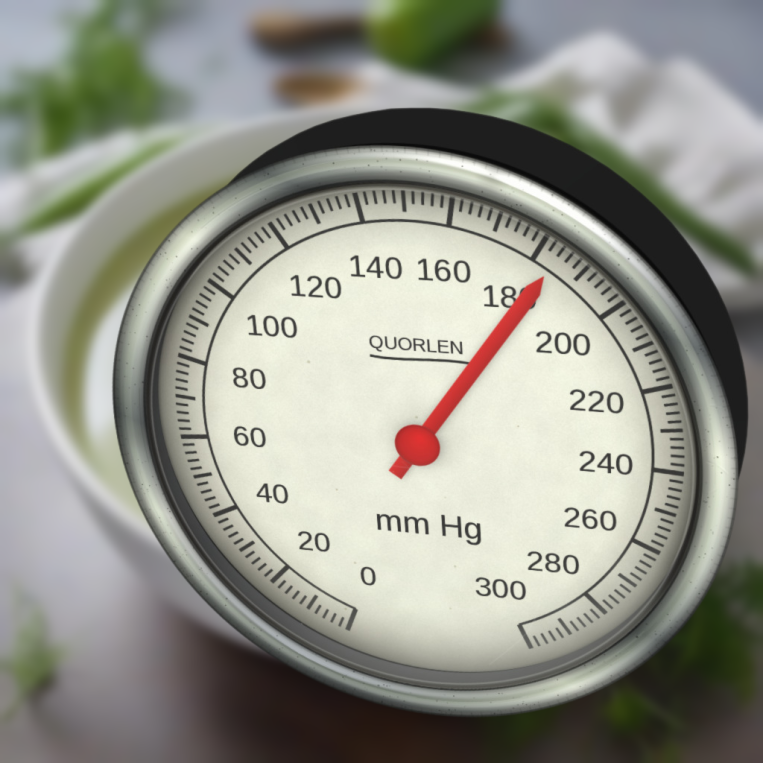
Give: 184 mmHg
